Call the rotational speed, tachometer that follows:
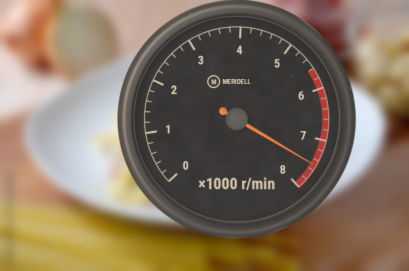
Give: 7500 rpm
